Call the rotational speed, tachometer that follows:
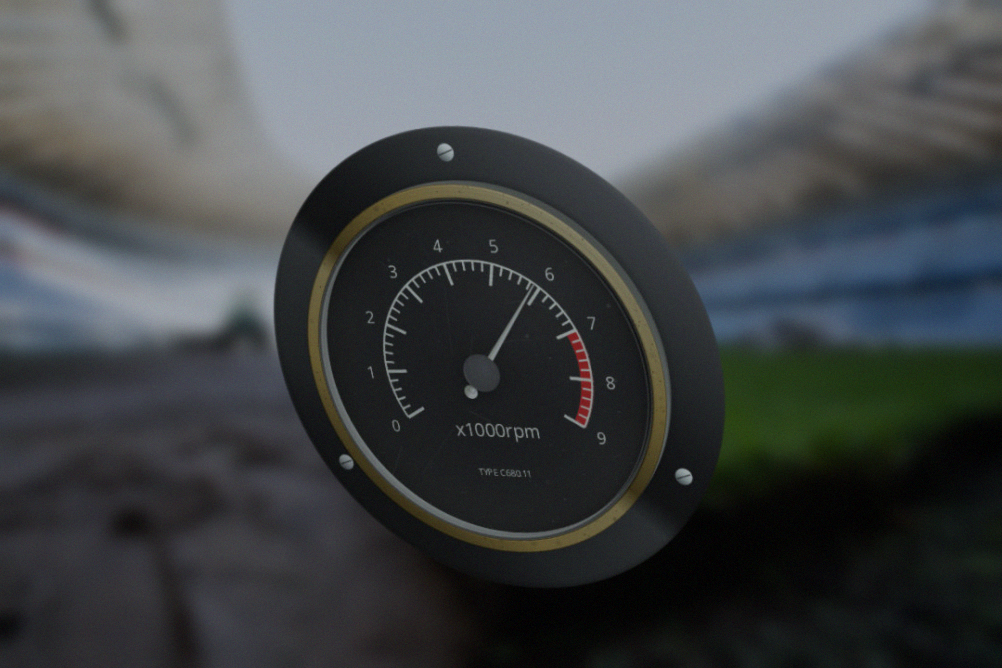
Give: 5900 rpm
